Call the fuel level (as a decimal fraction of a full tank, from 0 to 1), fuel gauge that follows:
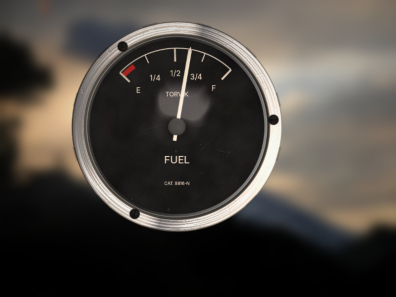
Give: 0.625
